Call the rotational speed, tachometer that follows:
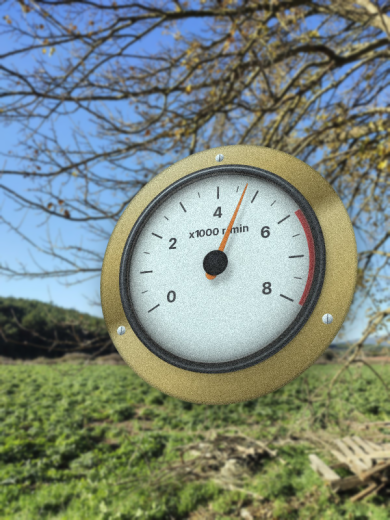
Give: 4750 rpm
